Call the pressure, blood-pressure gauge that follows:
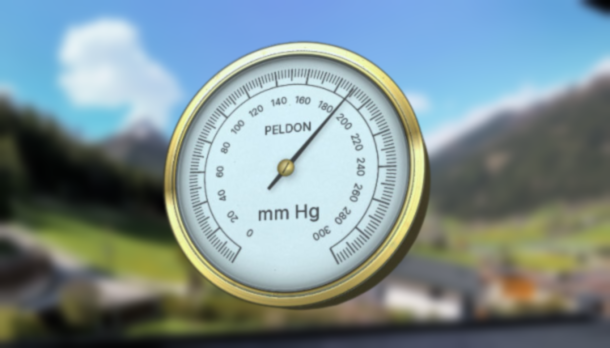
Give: 190 mmHg
